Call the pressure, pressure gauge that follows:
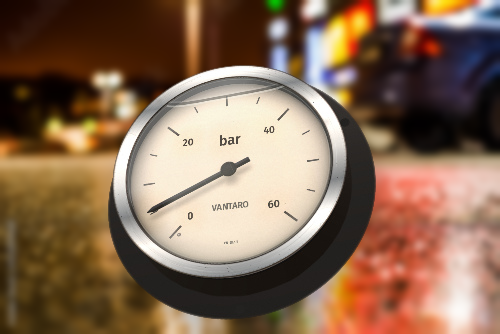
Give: 5 bar
